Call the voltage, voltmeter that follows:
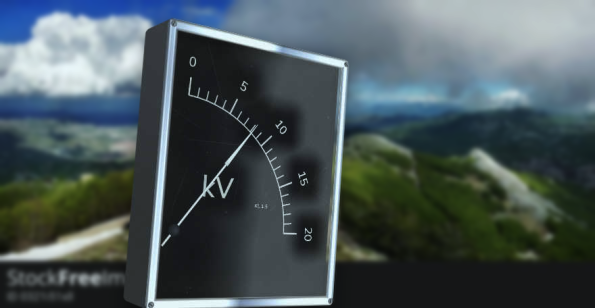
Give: 8 kV
